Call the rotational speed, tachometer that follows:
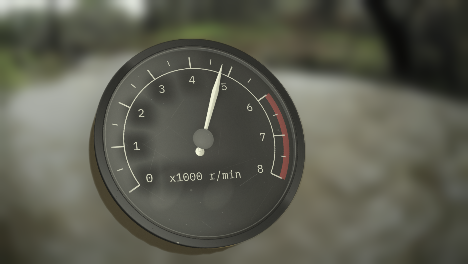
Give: 4750 rpm
